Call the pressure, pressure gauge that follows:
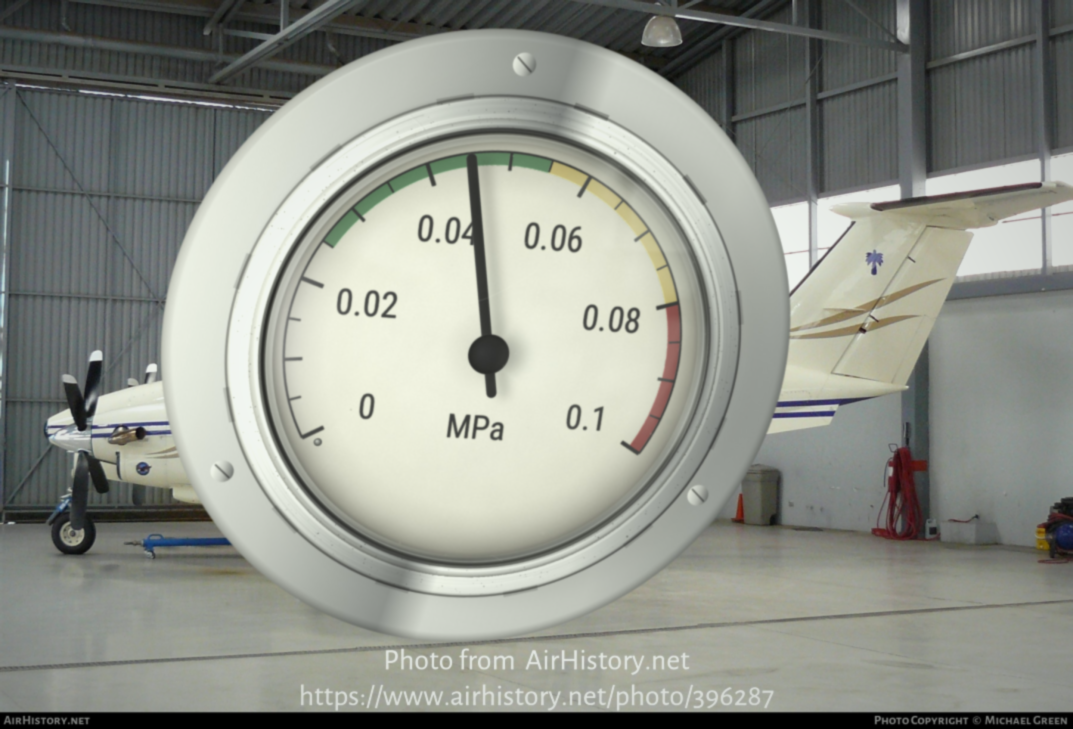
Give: 0.045 MPa
